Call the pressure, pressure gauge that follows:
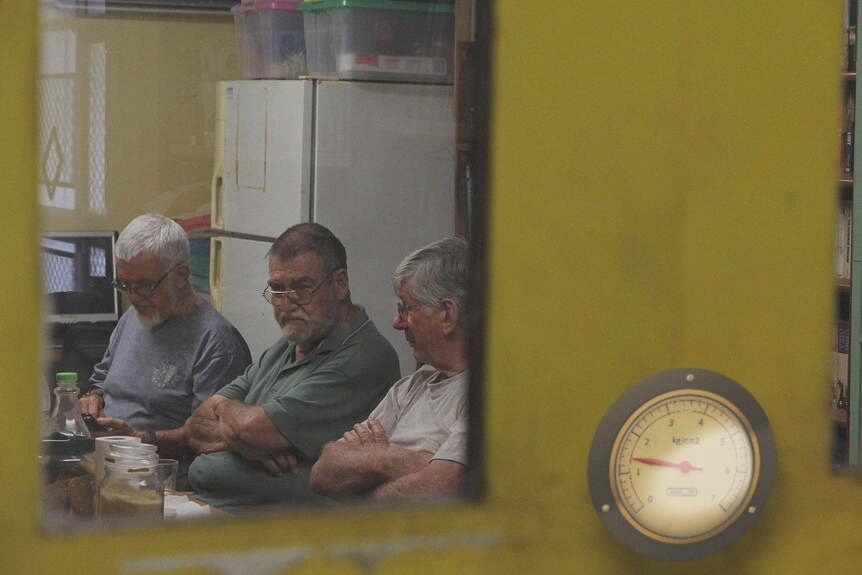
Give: 1.4 kg/cm²
